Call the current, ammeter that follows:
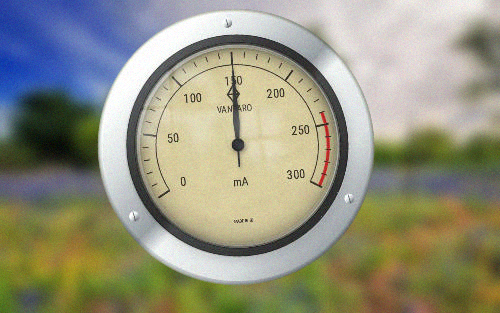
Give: 150 mA
